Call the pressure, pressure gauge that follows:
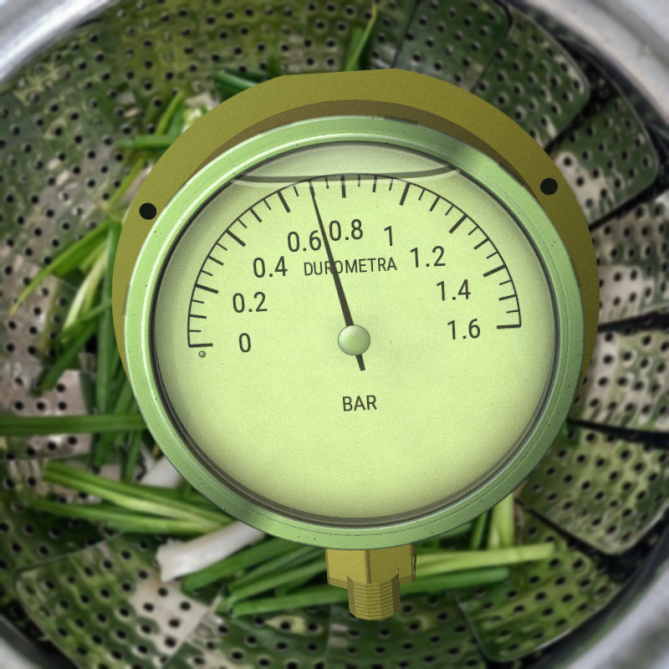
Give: 0.7 bar
